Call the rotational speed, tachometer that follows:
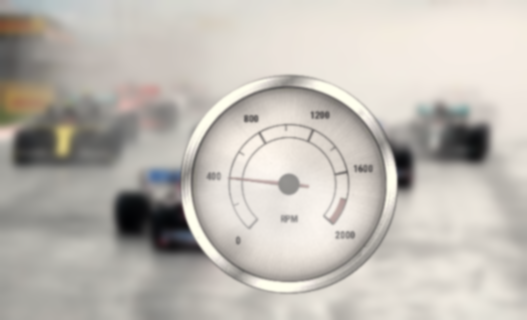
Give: 400 rpm
